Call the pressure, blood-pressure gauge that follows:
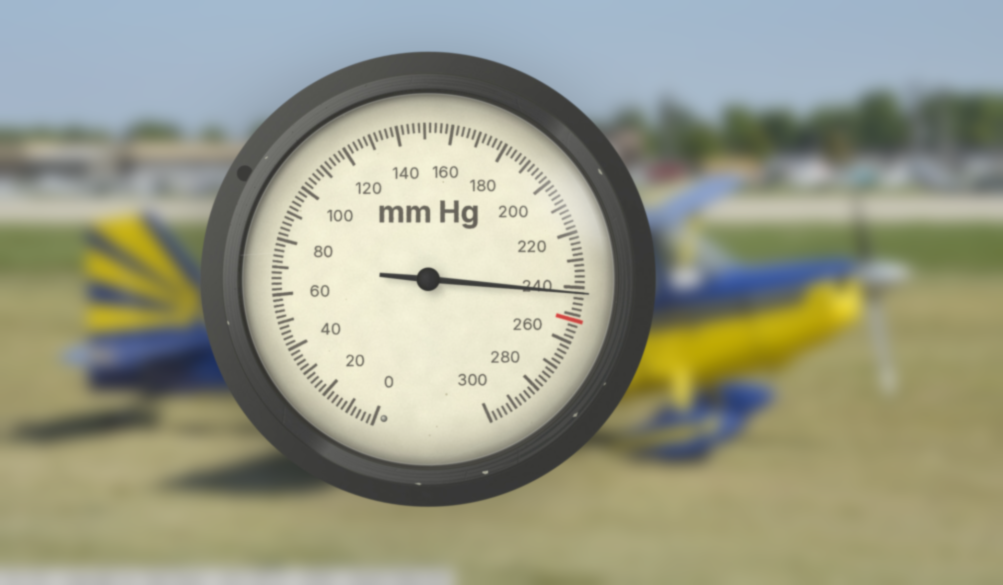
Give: 242 mmHg
